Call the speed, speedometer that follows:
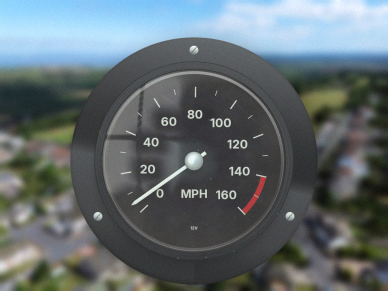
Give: 5 mph
